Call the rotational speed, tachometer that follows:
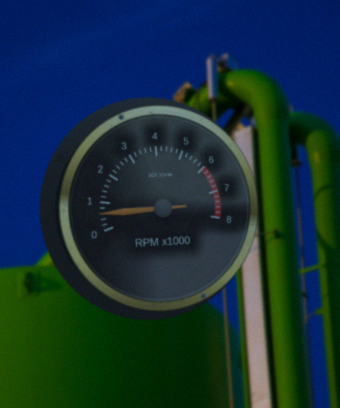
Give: 600 rpm
